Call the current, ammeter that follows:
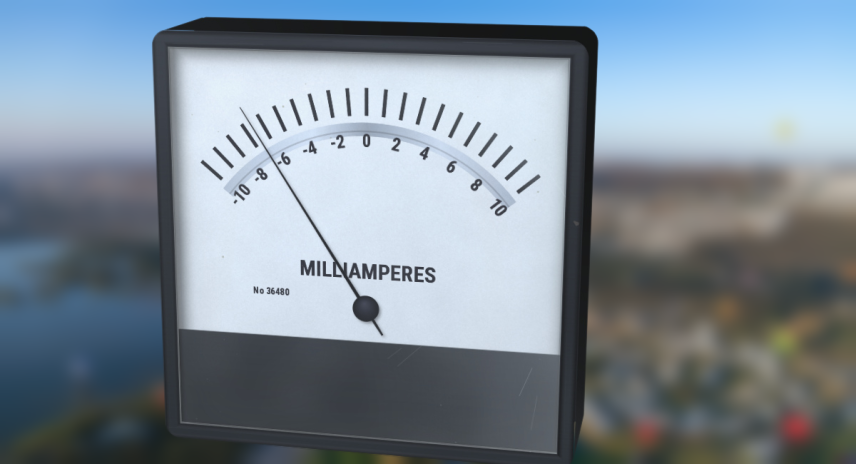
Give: -6.5 mA
